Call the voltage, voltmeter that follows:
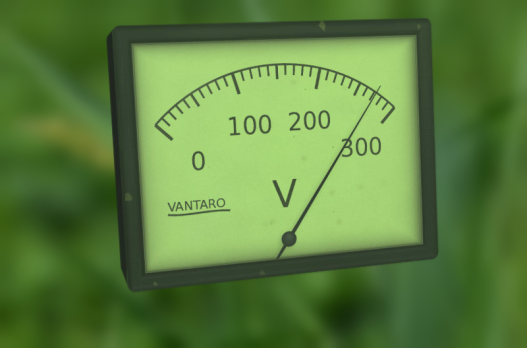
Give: 270 V
